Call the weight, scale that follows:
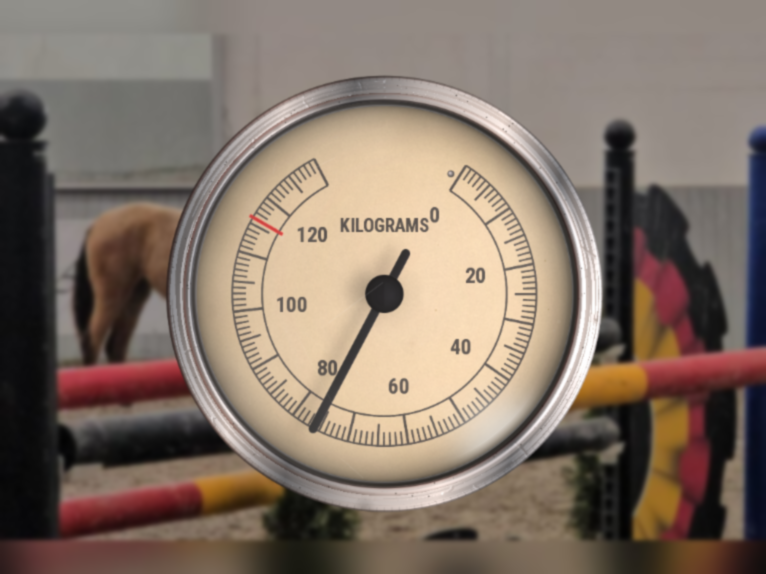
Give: 76 kg
